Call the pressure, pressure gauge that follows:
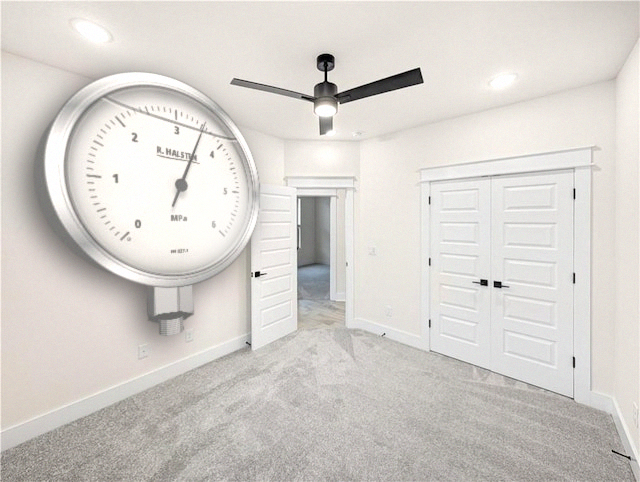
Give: 3.5 MPa
